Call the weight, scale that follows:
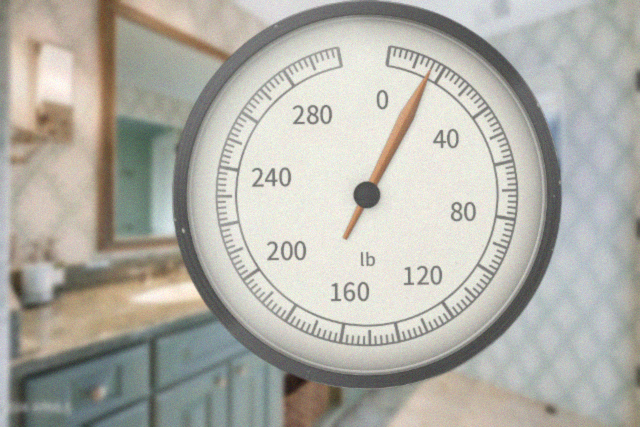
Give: 16 lb
